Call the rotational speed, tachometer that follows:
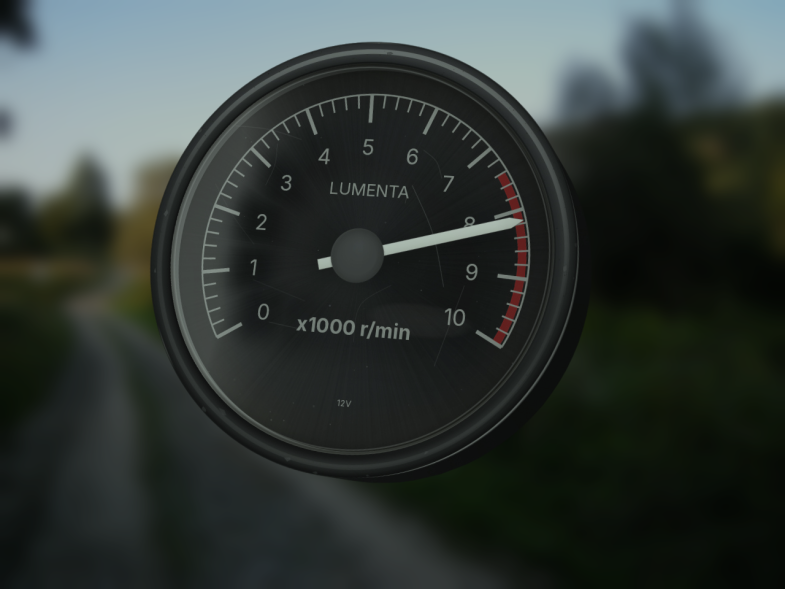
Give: 8200 rpm
